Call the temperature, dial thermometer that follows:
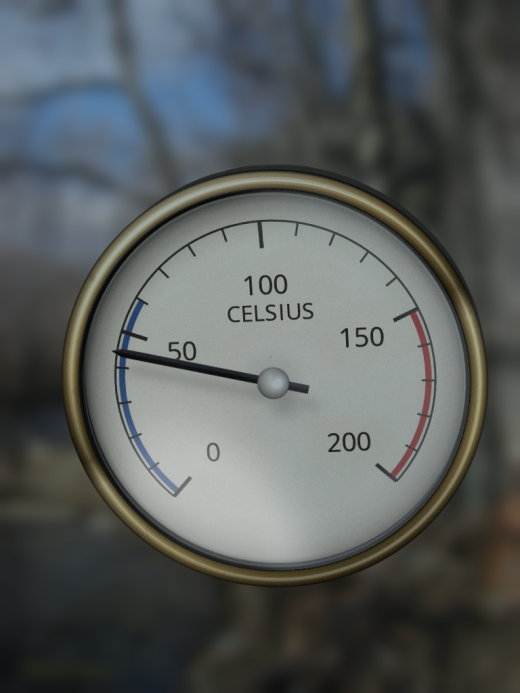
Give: 45 °C
